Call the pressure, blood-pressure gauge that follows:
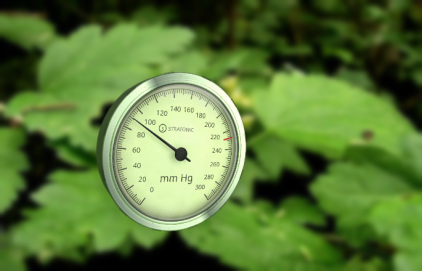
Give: 90 mmHg
